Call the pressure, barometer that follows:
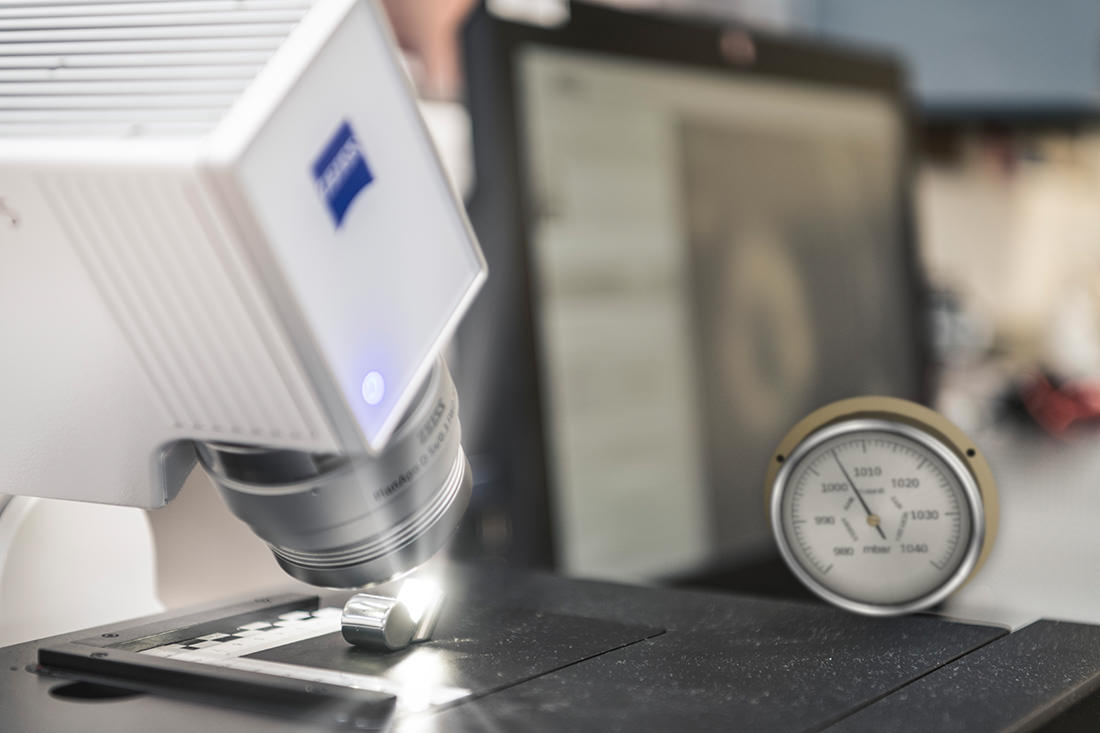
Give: 1005 mbar
